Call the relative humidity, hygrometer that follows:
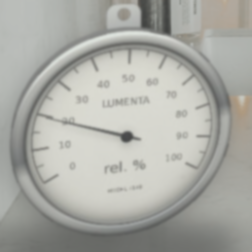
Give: 20 %
